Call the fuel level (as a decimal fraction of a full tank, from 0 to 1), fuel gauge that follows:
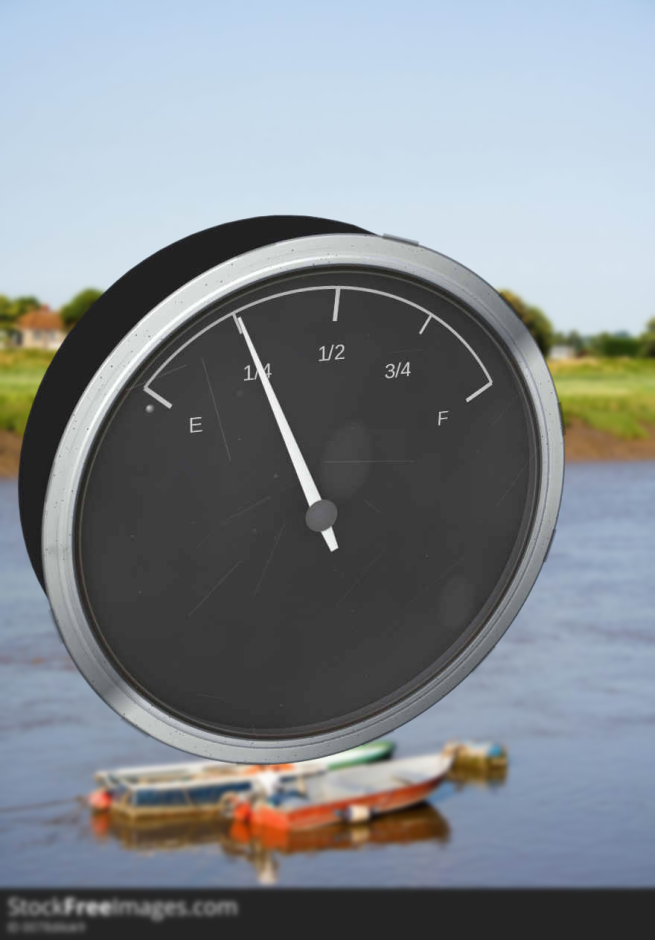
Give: 0.25
